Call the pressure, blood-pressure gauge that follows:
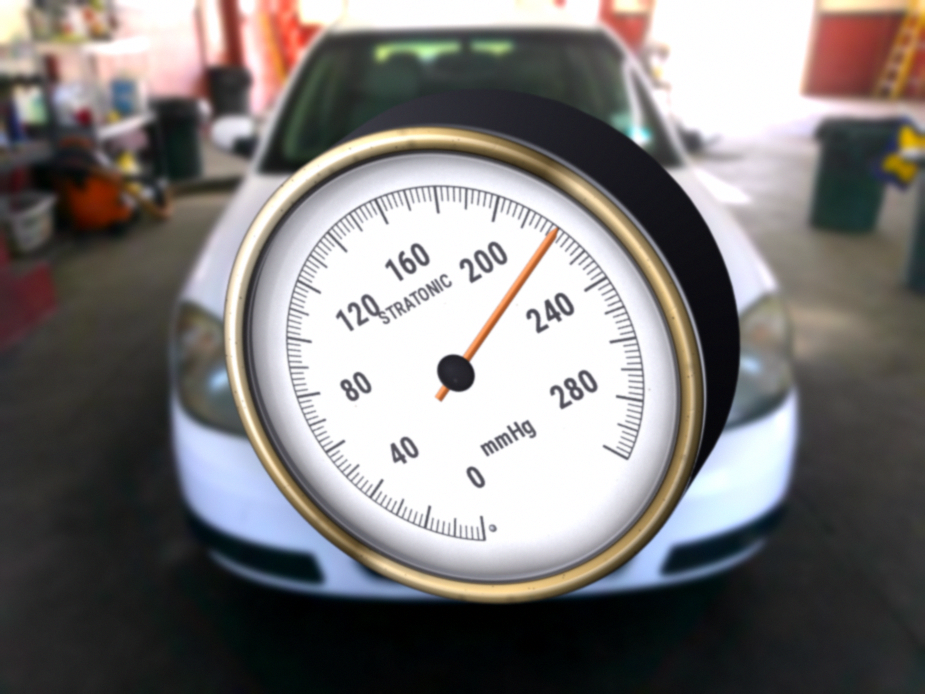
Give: 220 mmHg
